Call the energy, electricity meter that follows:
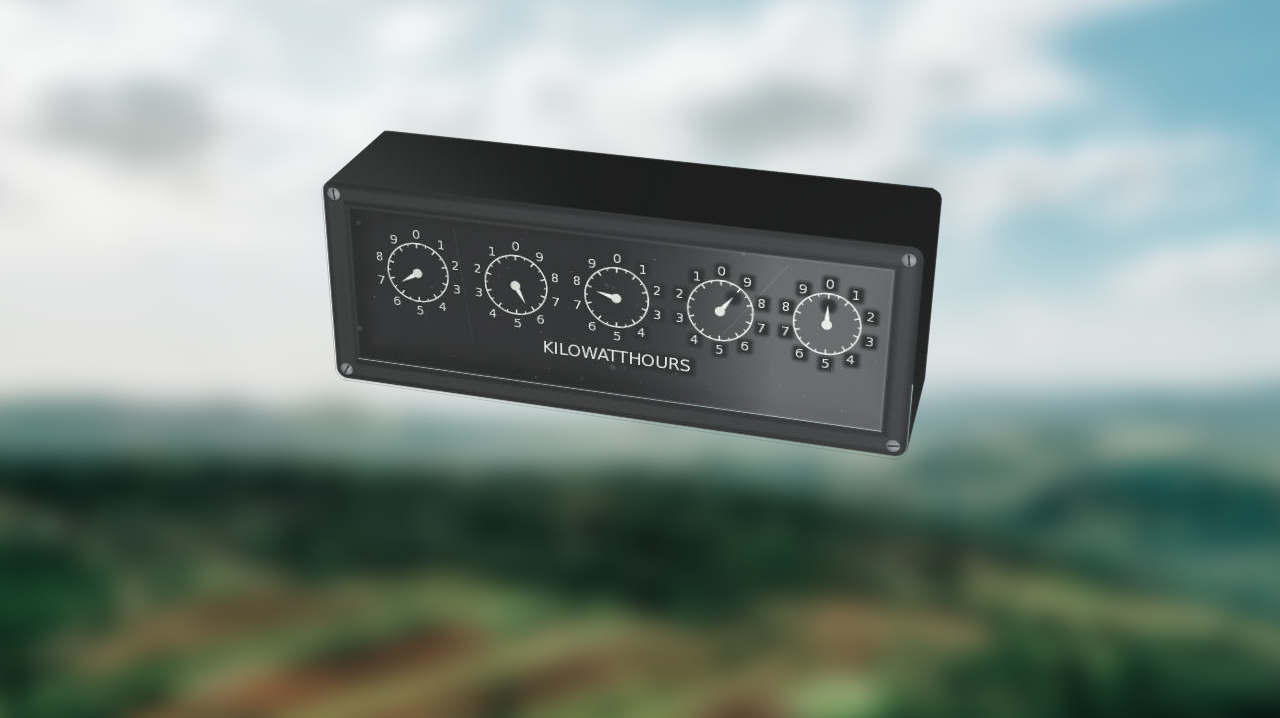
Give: 65790 kWh
